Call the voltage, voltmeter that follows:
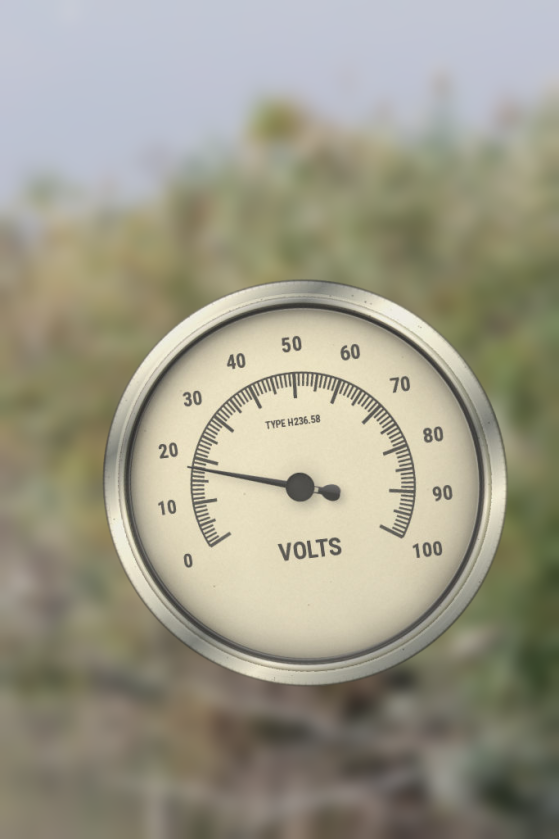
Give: 18 V
